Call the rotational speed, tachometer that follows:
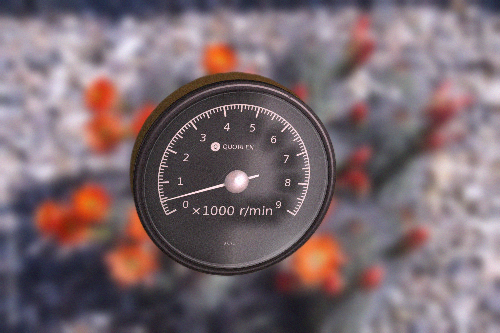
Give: 500 rpm
